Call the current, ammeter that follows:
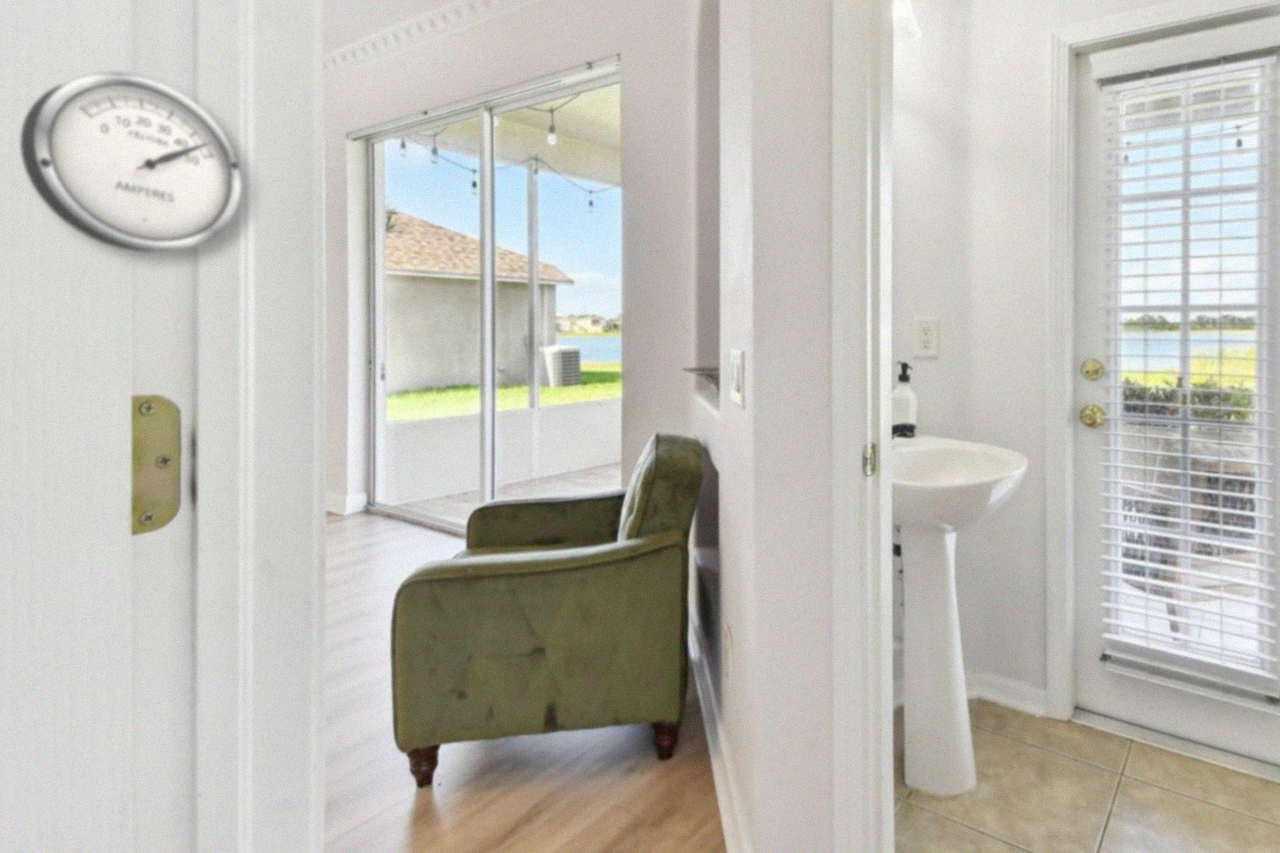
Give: 45 A
